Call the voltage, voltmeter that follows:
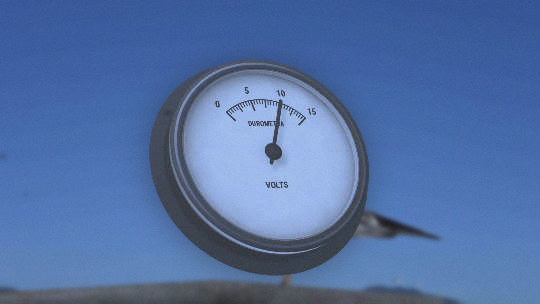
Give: 10 V
